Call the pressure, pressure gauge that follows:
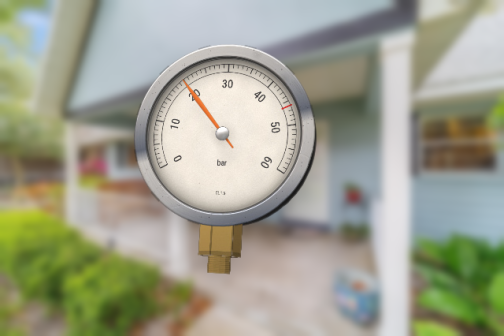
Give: 20 bar
